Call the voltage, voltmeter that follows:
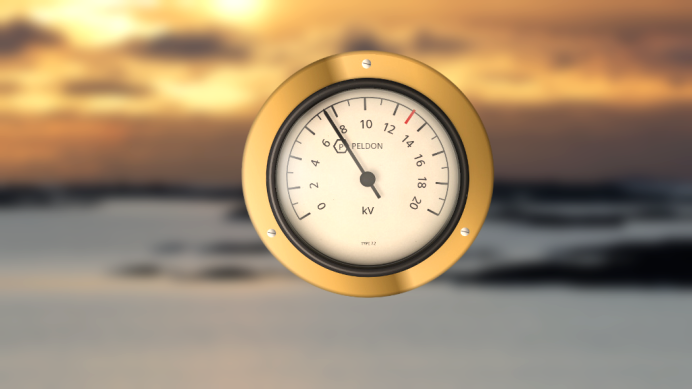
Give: 7.5 kV
